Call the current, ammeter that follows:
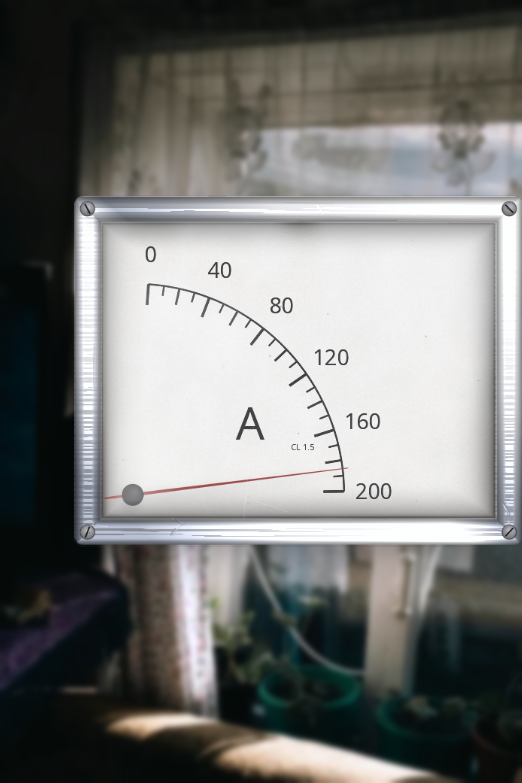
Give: 185 A
